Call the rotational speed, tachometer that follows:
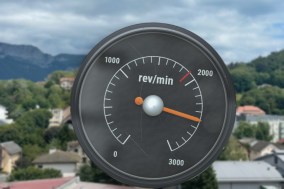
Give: 2500 rpm
